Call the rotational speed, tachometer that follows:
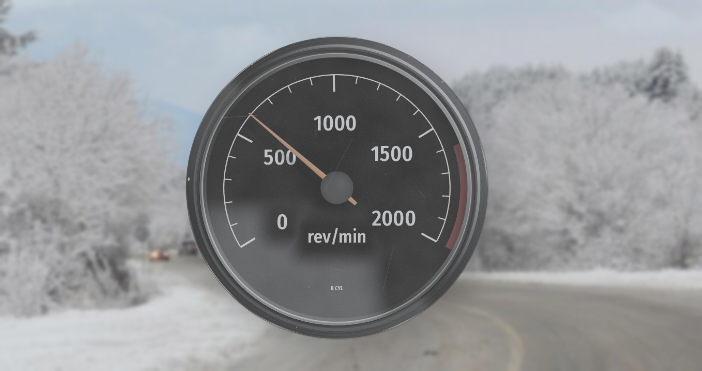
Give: 600 rpm
